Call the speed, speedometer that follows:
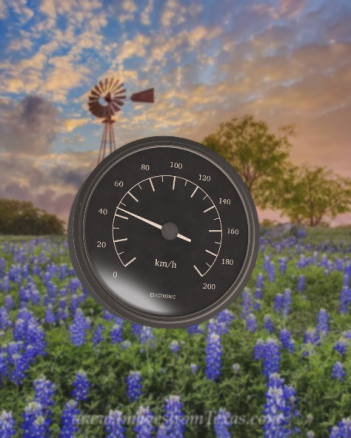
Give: 45 km/h
